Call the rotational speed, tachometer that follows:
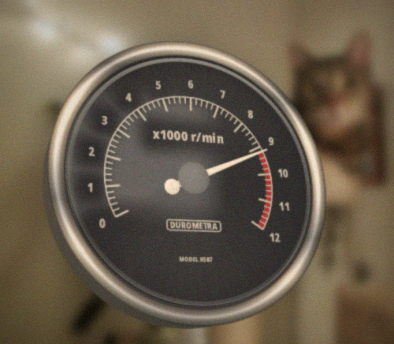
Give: 9200 rpm
